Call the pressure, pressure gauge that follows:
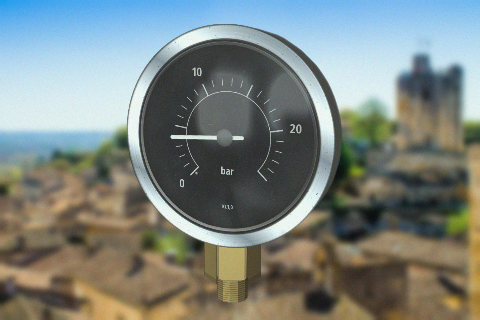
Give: 4 bar
